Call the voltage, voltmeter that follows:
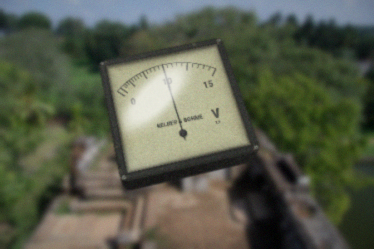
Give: 10 V
